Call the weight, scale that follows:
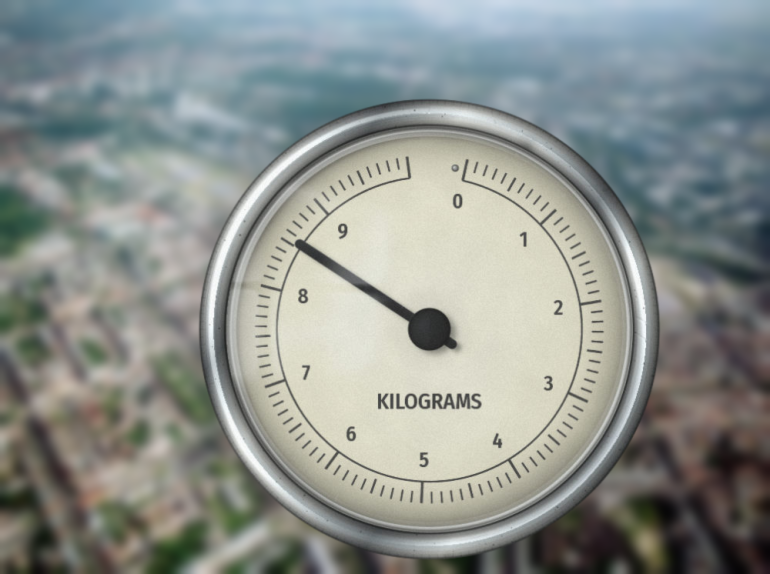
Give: 8.55 kg
